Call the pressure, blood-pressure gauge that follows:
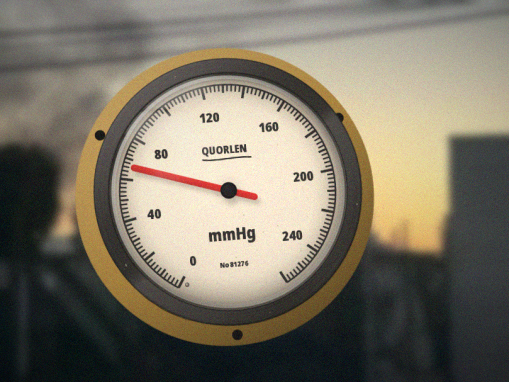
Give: 66 mmHg
